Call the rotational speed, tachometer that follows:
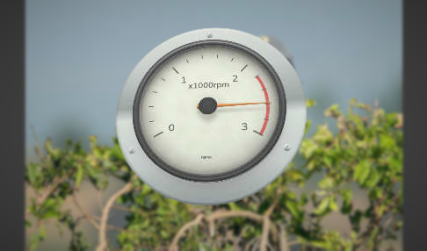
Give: 2600 rpm
